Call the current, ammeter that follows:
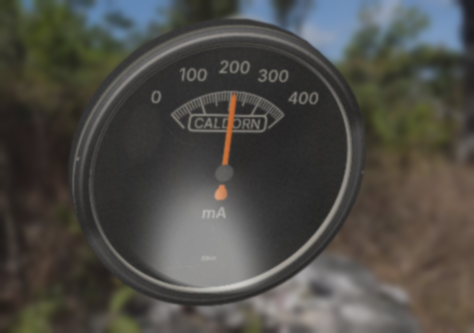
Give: 200 mA
